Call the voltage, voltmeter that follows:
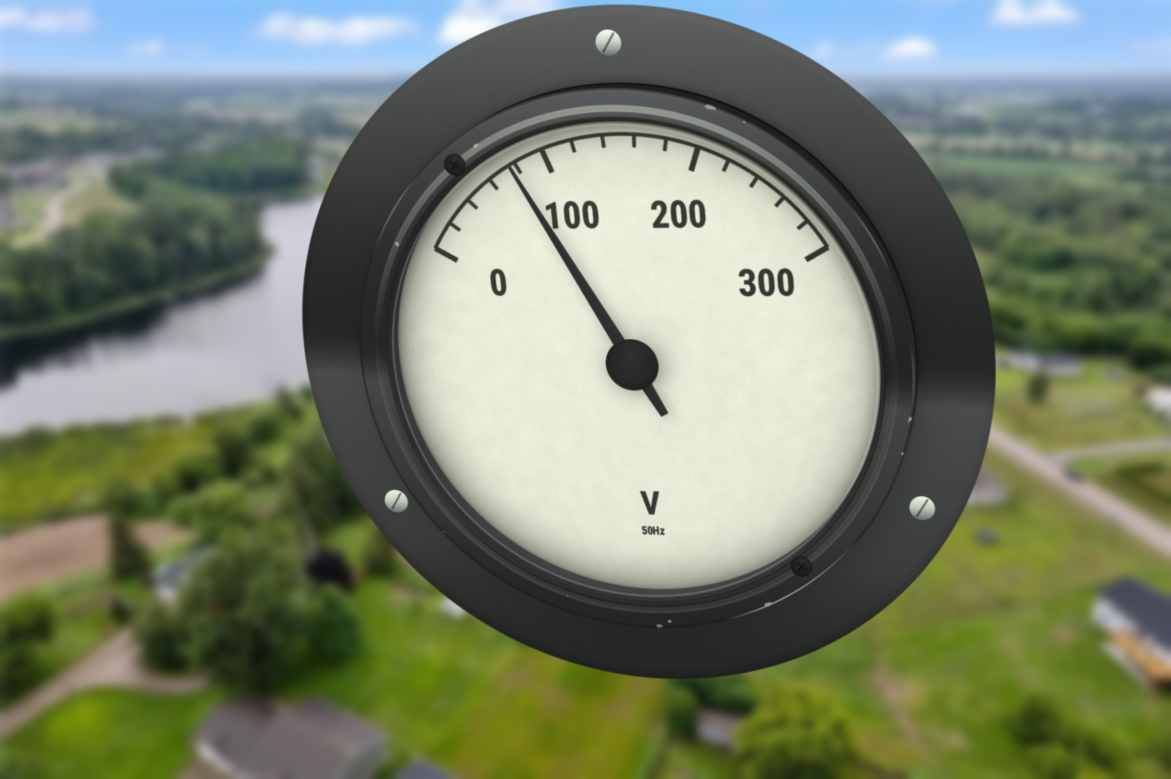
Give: 80 V
